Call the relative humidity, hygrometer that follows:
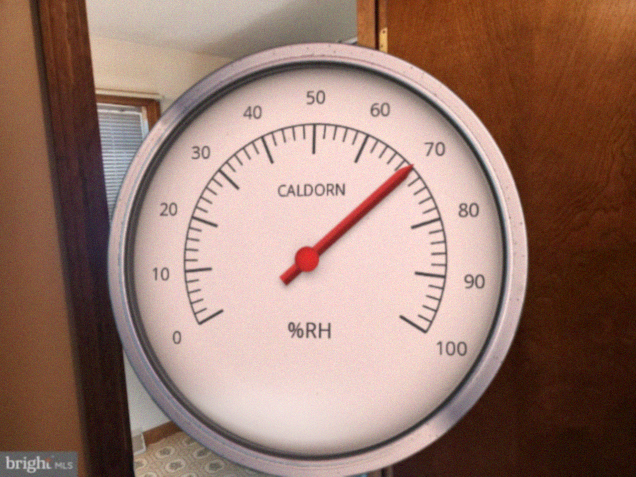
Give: 70 %
